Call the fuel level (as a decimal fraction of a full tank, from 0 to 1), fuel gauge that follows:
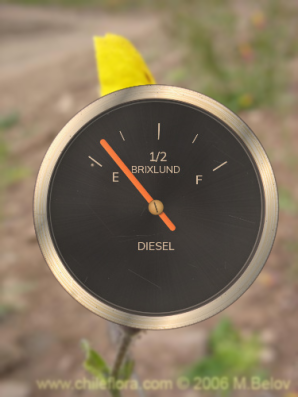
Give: 0.125
